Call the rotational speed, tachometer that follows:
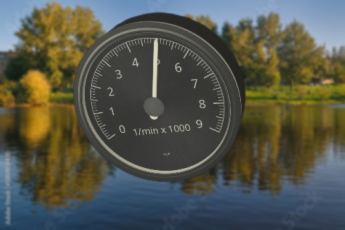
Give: 5000 rpm
